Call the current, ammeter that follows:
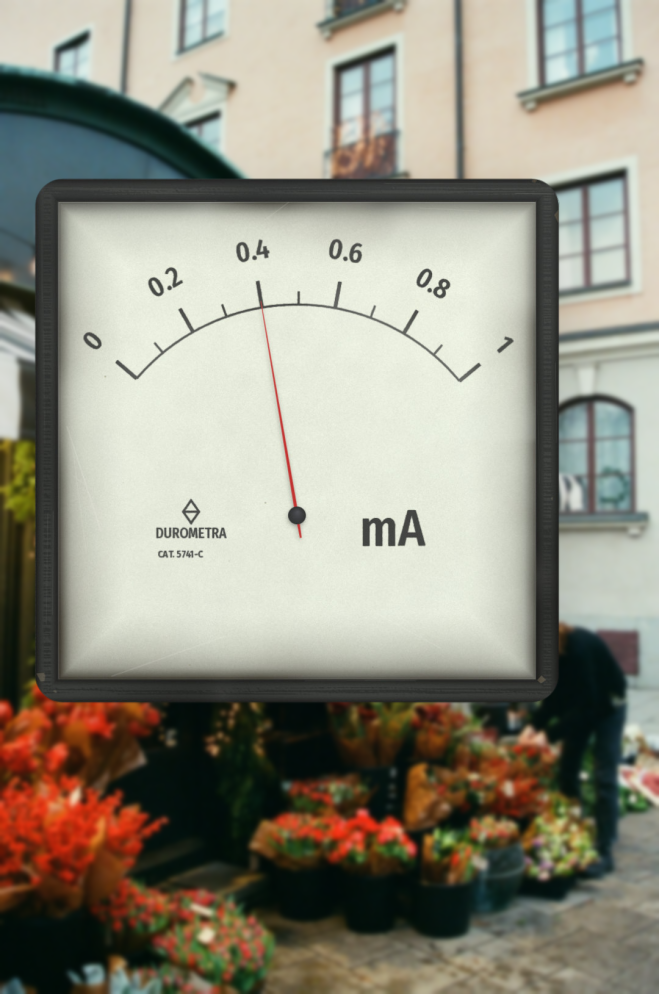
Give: 0.4 mA
